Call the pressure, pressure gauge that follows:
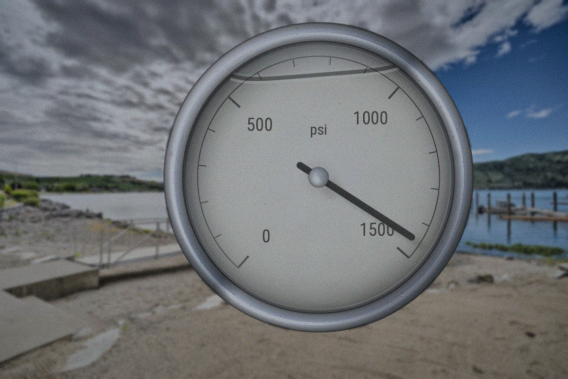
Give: 1450 psi
